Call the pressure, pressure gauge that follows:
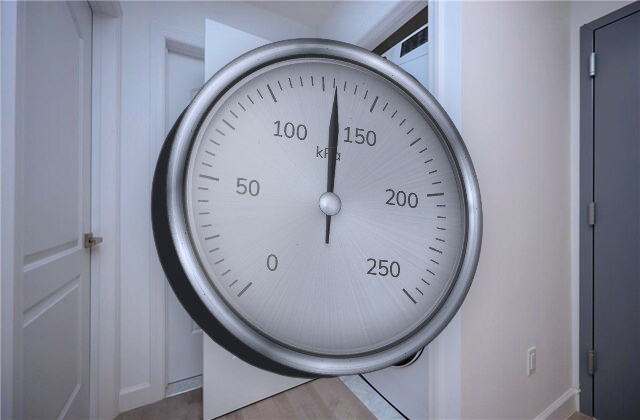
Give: 130 kPa
